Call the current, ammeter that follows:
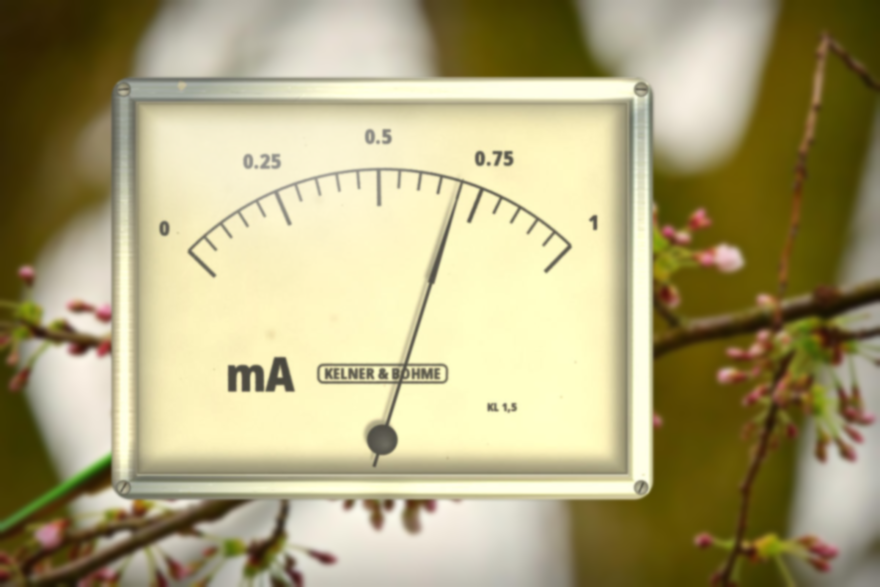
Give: 0.7 mA
